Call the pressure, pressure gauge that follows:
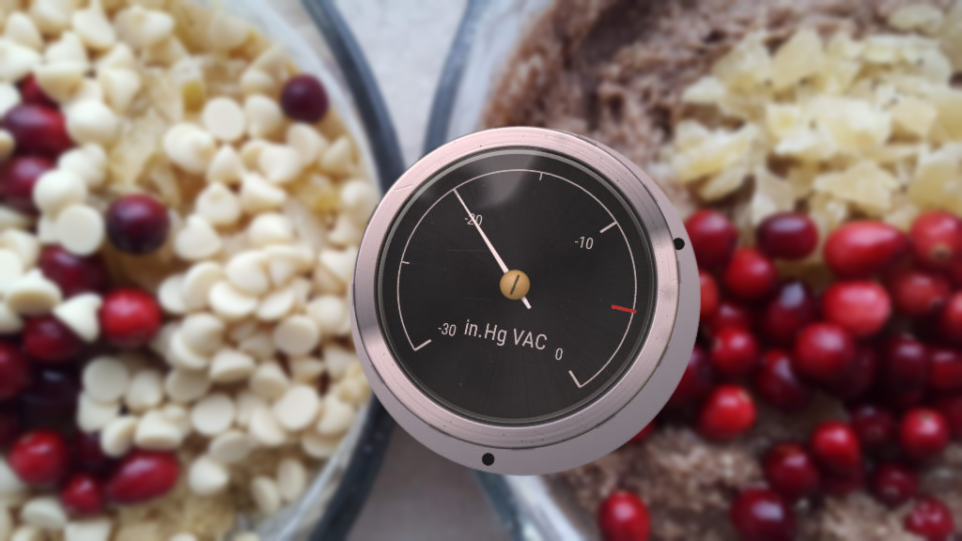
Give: -20 inHg
